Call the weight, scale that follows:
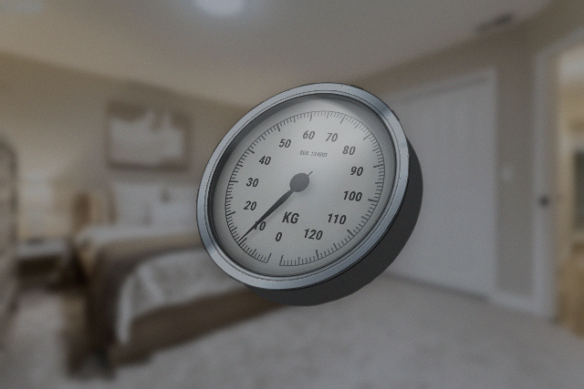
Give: 10 kg
